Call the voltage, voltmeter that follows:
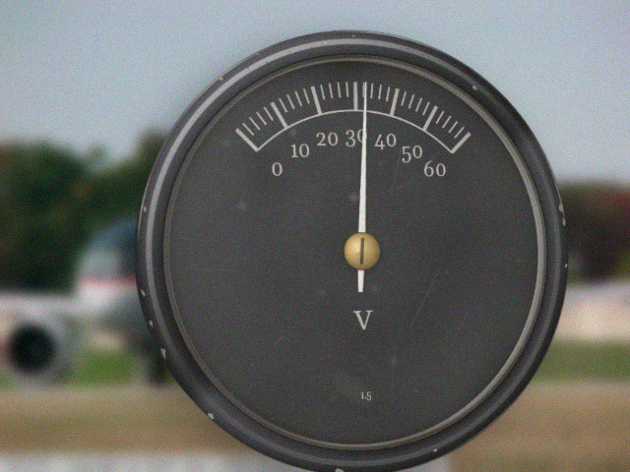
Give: 32 V
